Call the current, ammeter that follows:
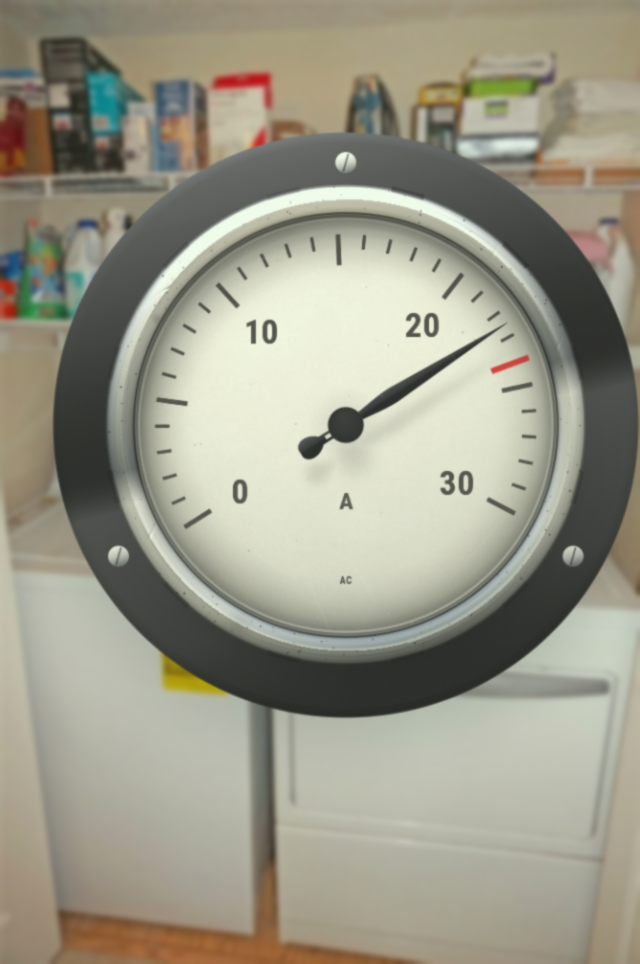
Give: 22.5 A
